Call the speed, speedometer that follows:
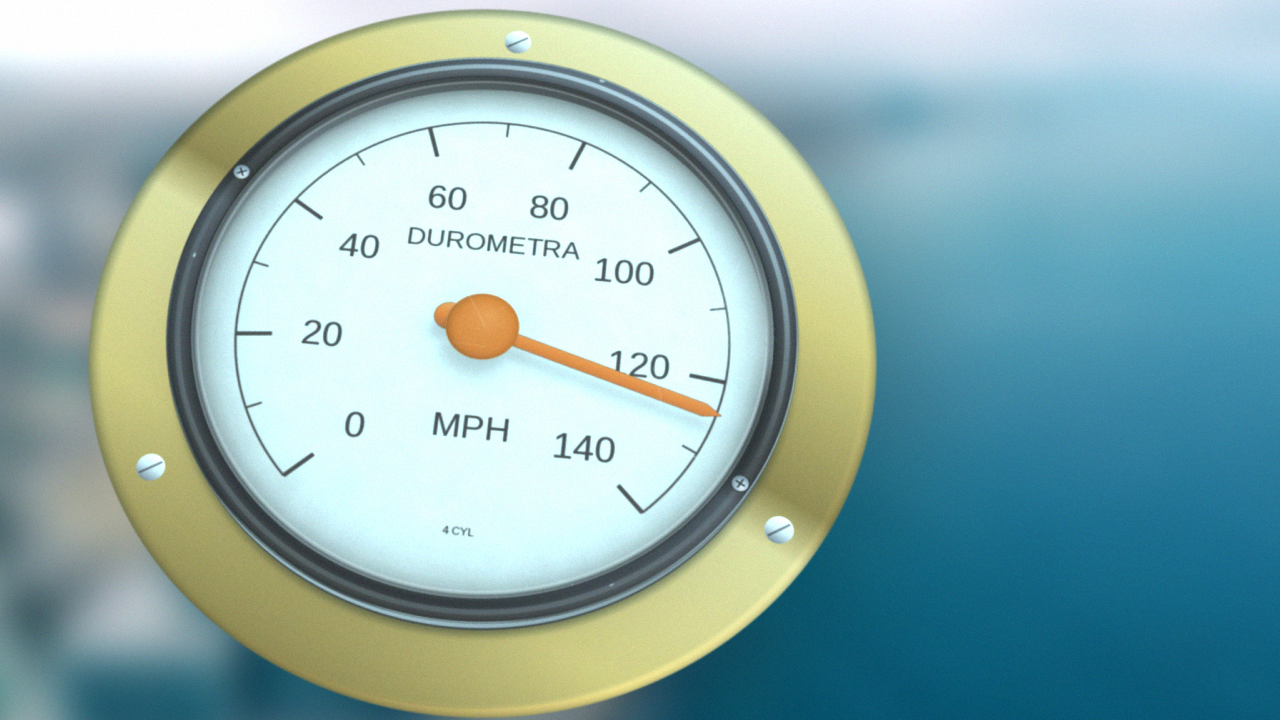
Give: 125 mph
